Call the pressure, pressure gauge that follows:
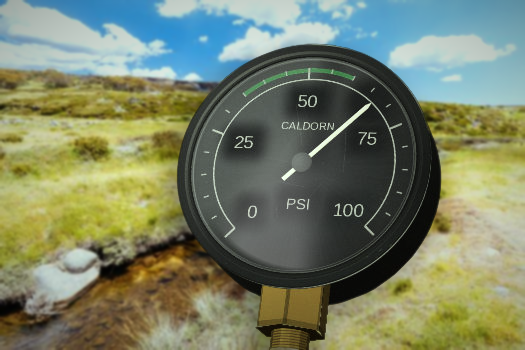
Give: 67.5 psi
